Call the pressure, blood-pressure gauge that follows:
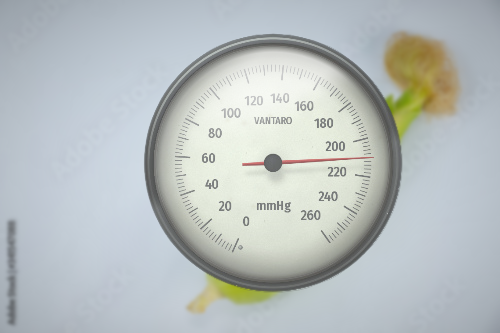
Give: 210 mmHg
